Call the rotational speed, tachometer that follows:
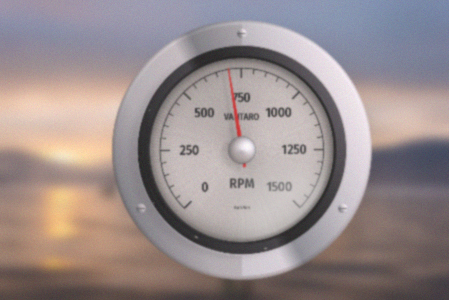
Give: 700 rpm
